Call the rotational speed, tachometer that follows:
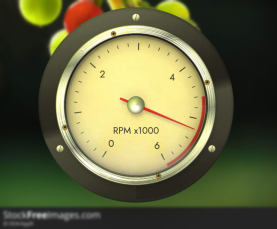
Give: 5200 rpm
